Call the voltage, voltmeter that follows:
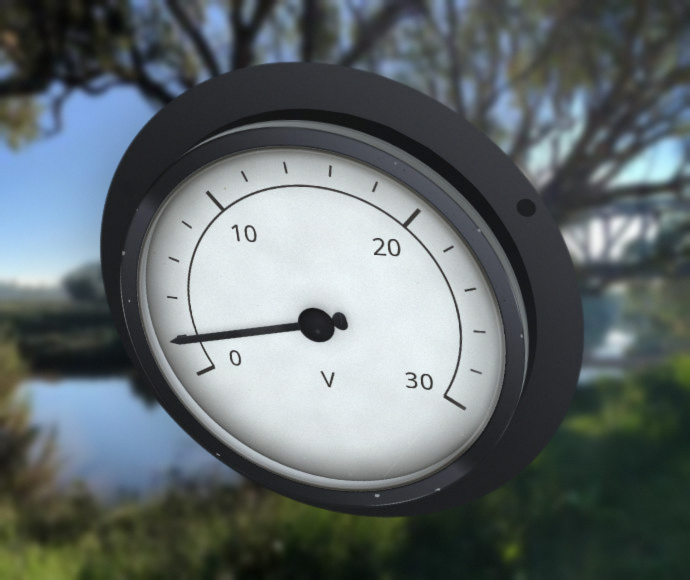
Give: 2 V
